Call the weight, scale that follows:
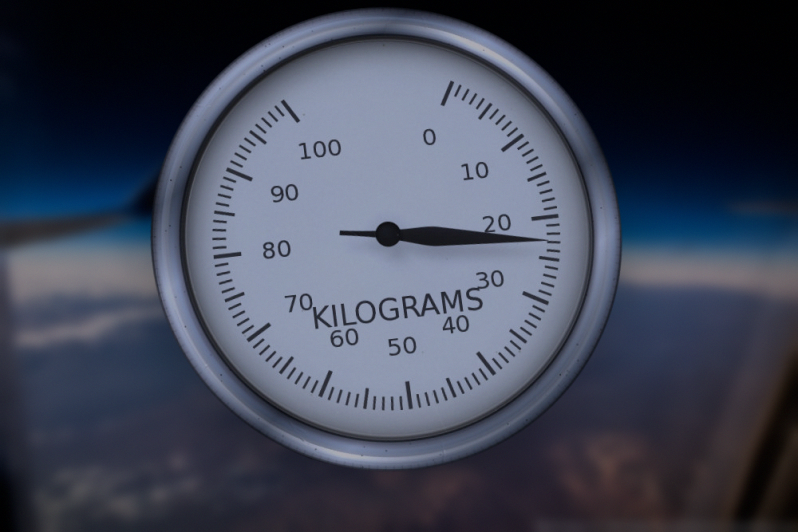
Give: 23 kg
